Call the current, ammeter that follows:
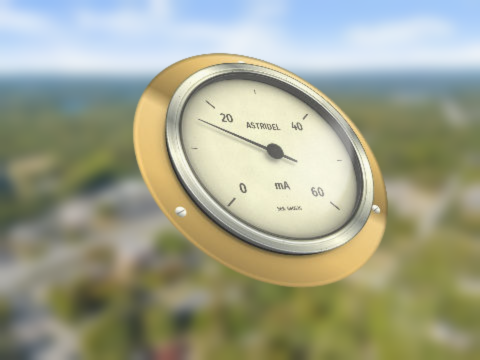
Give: 15 mA
